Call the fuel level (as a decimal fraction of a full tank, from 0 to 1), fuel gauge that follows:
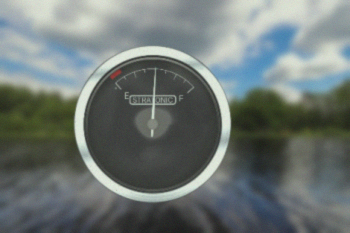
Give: 0.5
